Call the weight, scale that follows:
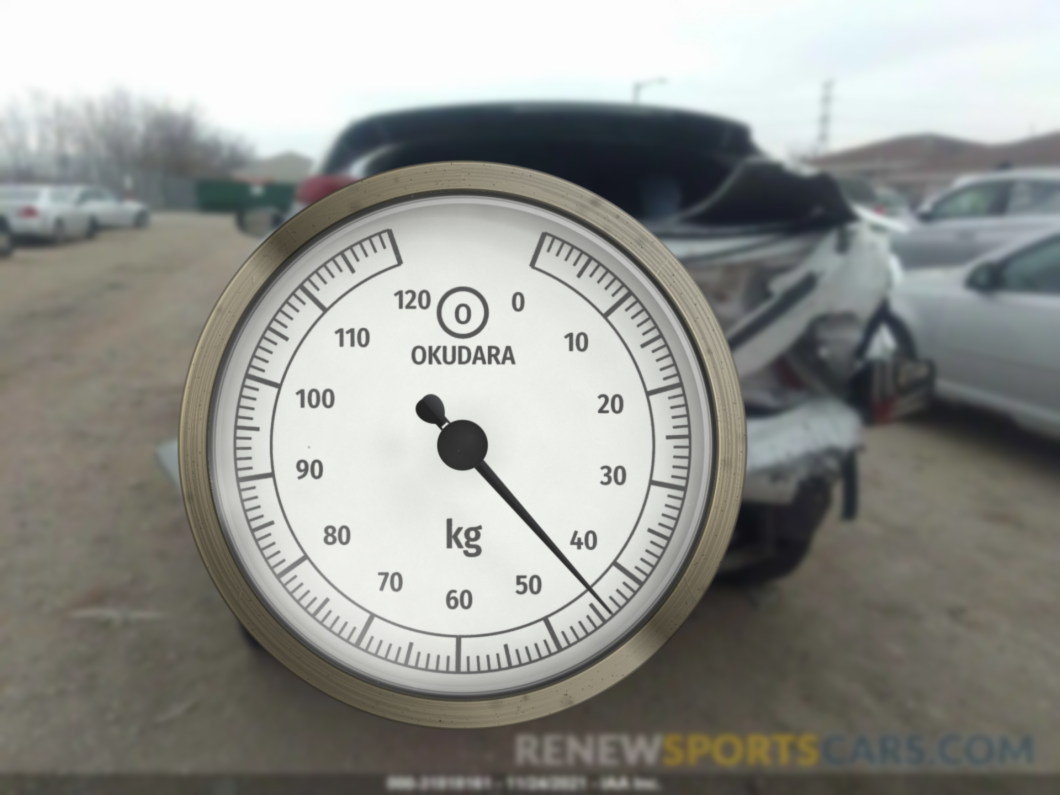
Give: 44 kg
